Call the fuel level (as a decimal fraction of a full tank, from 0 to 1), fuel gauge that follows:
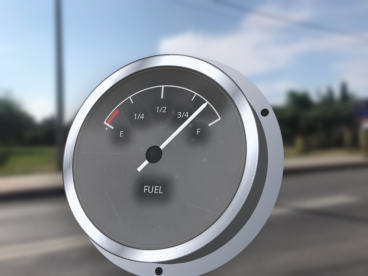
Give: 0.875
